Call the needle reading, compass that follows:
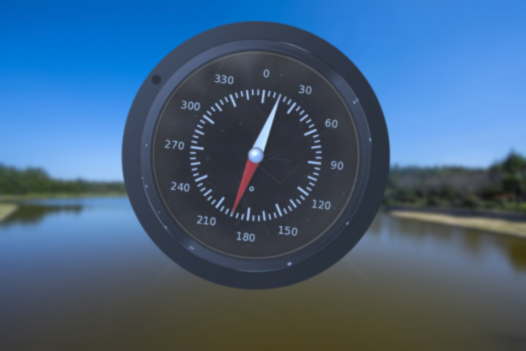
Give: 195 °
